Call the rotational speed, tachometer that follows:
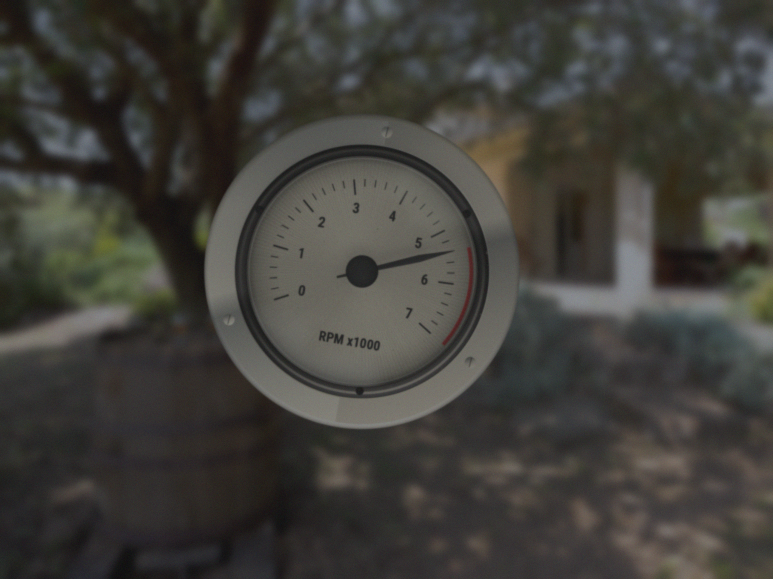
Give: 5400 rpm
